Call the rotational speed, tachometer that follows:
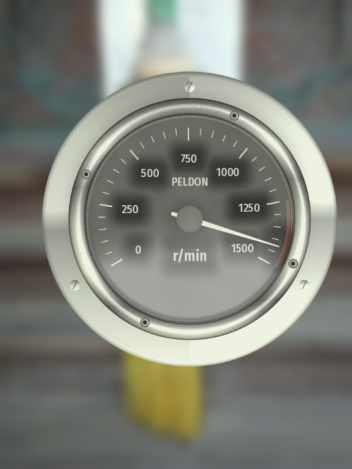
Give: 1425 rpm
